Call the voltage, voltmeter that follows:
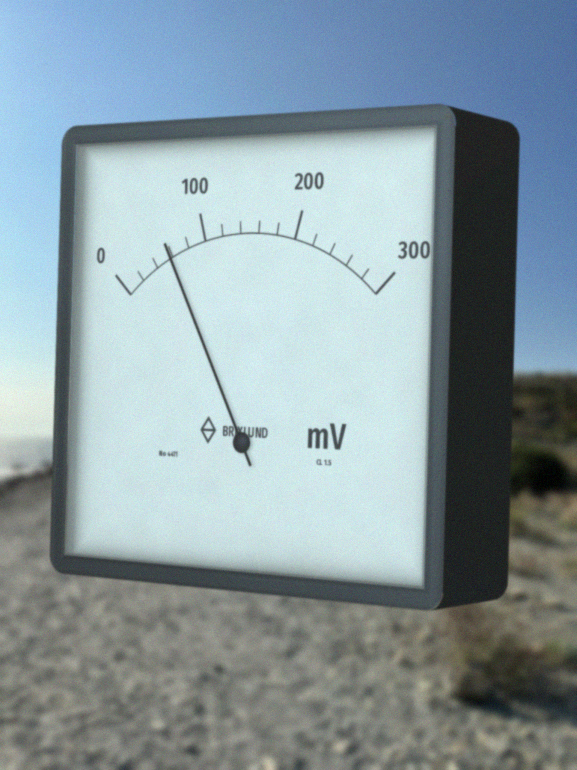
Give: 60 mV
